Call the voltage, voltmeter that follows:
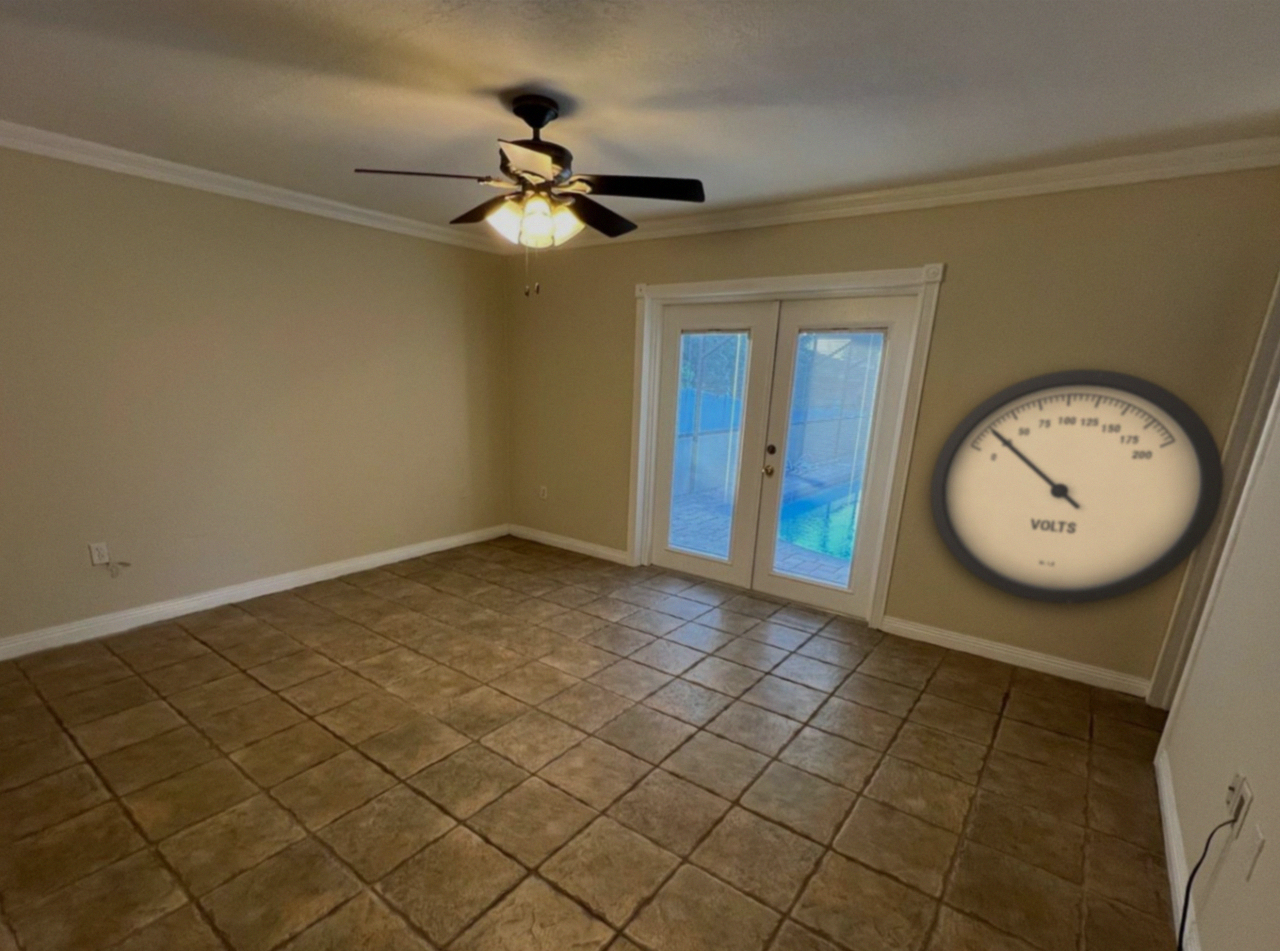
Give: 25 V
